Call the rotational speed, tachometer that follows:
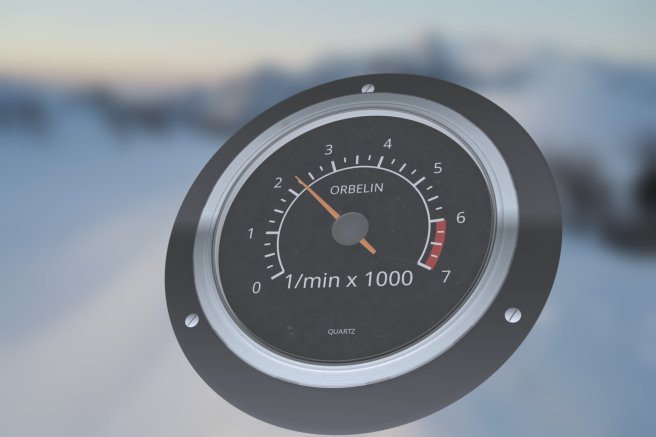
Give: 2250 rpm
